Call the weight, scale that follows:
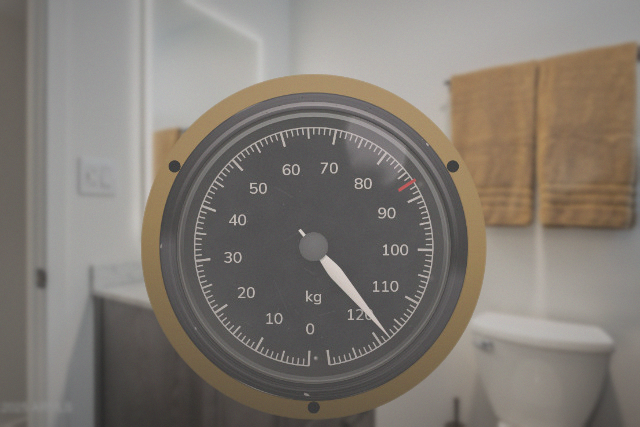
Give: 118 kg
